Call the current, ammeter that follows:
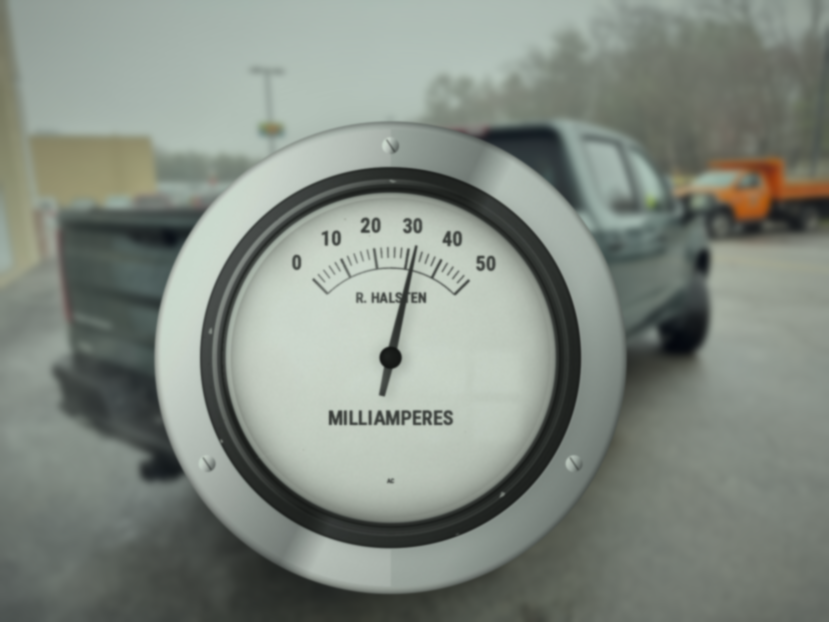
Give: 32 mA
